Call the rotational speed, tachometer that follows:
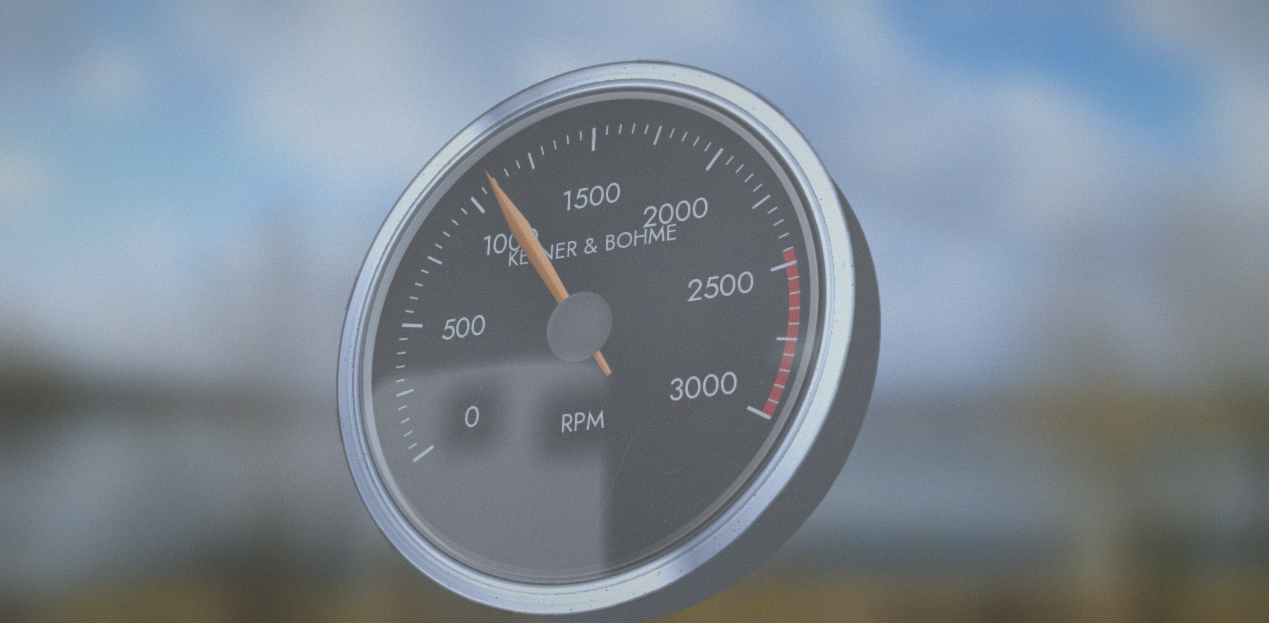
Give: 1100 rpm
